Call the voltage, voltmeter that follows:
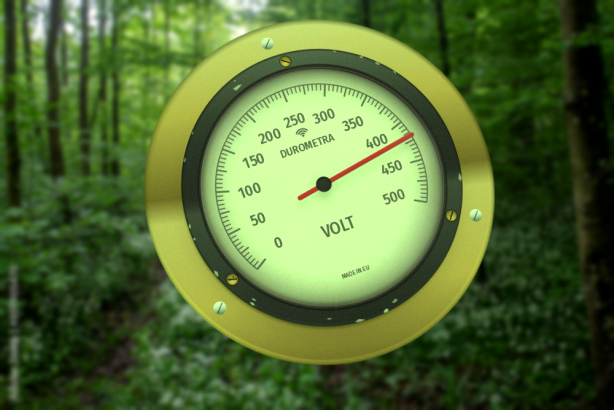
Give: 420 V
